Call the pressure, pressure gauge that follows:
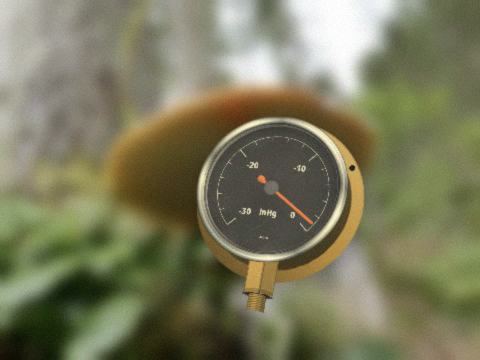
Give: -1 inHg
